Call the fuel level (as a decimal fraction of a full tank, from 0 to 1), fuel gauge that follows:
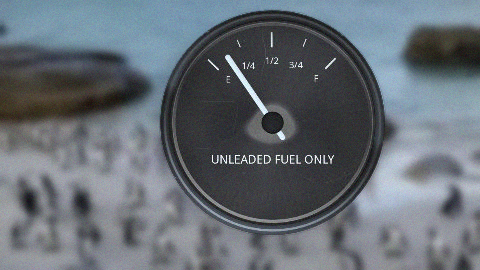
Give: 0.125
